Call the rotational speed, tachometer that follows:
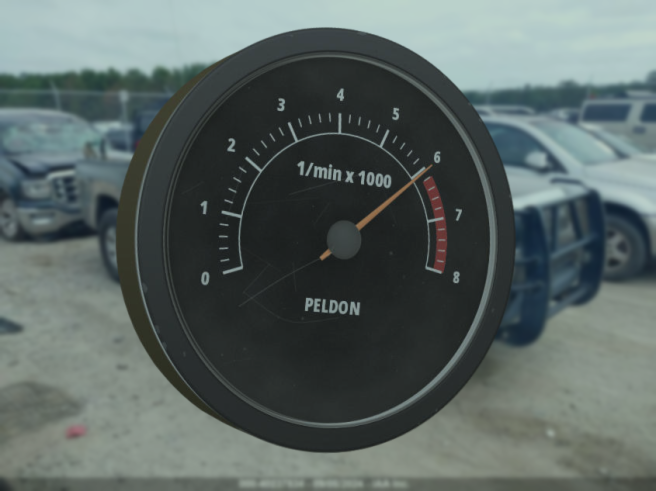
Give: 6000 rpm
